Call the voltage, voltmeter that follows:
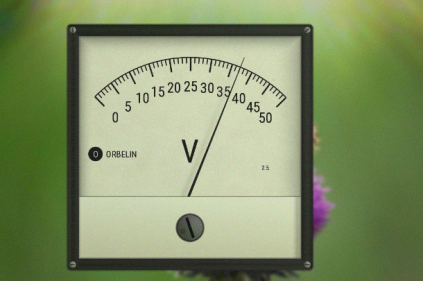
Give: 37 V
